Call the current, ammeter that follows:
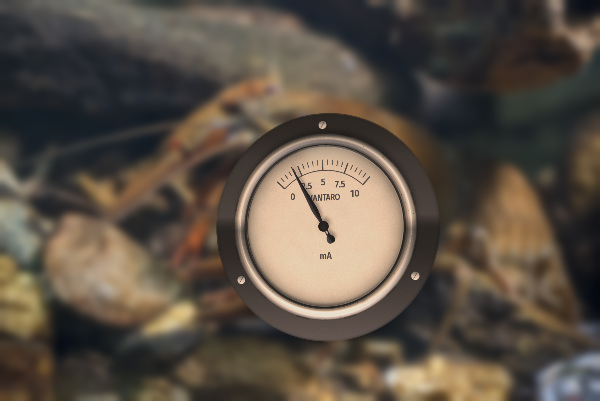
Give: 2 mA
